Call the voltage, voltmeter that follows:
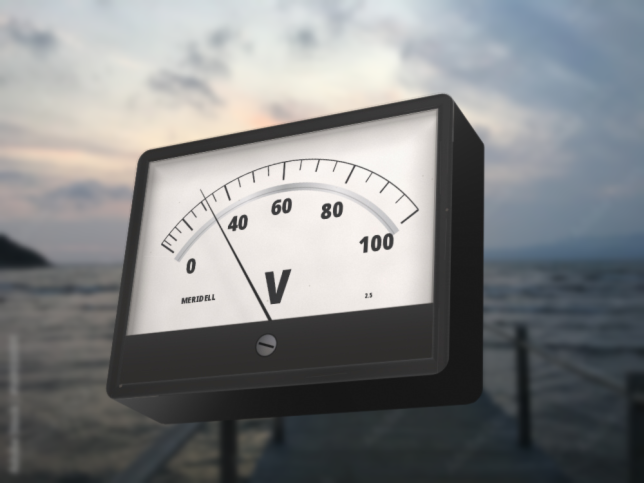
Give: 32.5 V
